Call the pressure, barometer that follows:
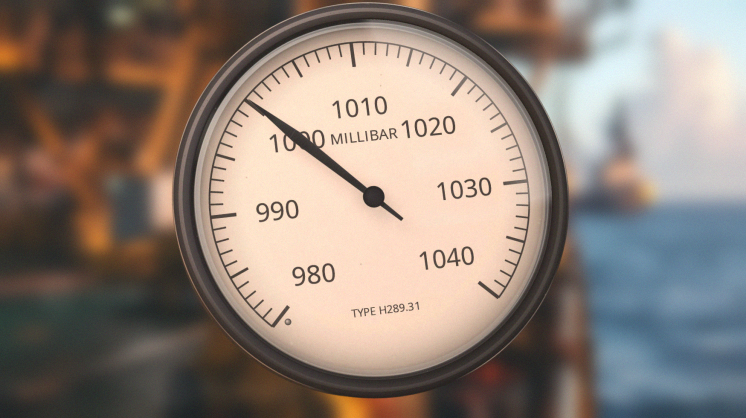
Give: 1000 mbar
